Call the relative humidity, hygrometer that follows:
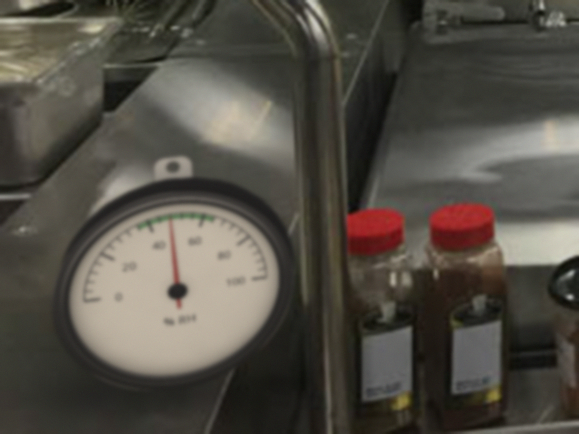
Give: 48 %
